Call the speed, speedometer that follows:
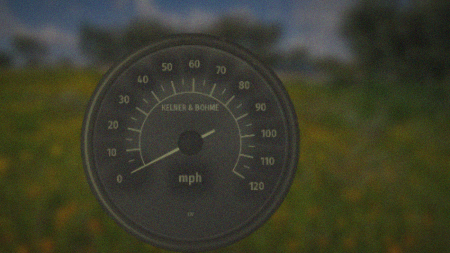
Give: 0 mph
